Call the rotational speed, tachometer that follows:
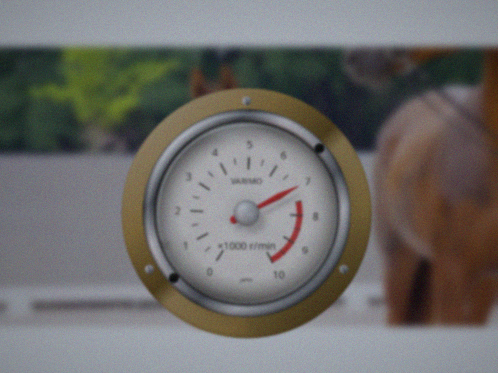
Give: 7000 rpm
